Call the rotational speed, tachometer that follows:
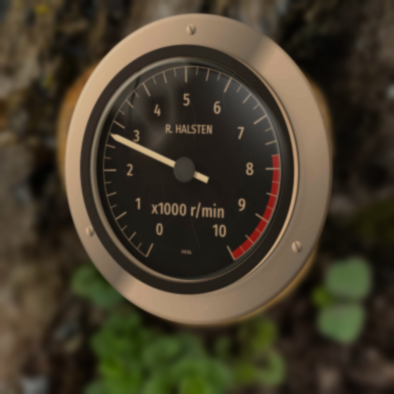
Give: 2750 rpm
